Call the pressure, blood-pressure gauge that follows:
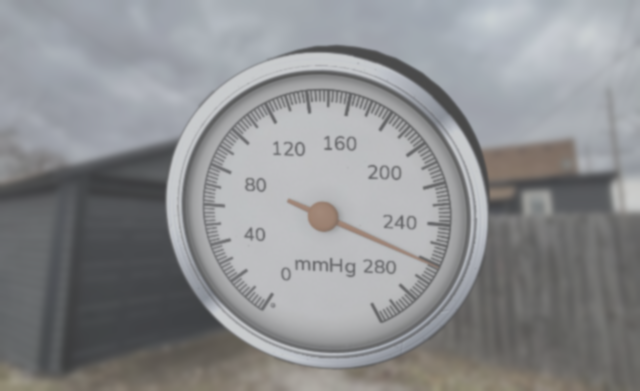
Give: 260 mmHg
